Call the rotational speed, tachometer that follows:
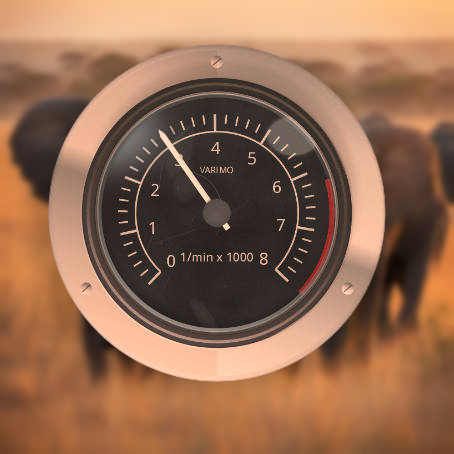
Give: 3000 rpm
